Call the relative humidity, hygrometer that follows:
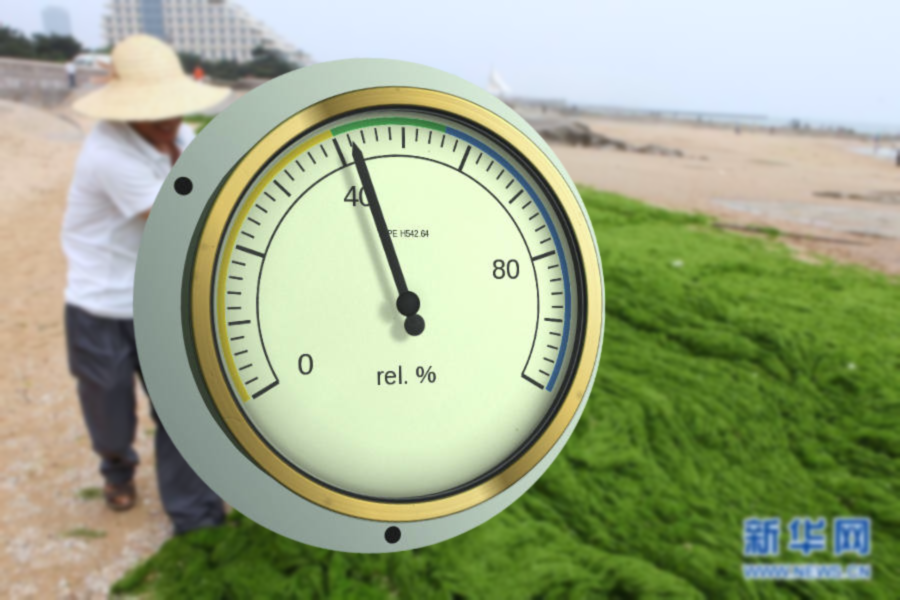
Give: 42 %
